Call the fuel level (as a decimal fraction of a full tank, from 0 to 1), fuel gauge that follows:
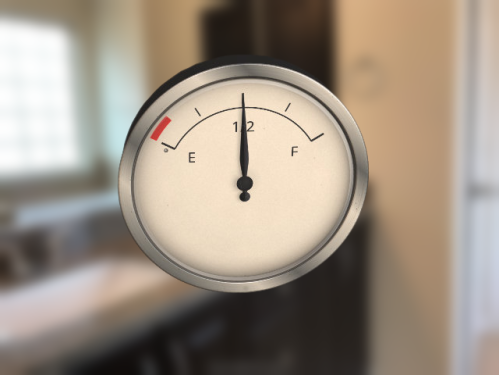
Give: 0.5
